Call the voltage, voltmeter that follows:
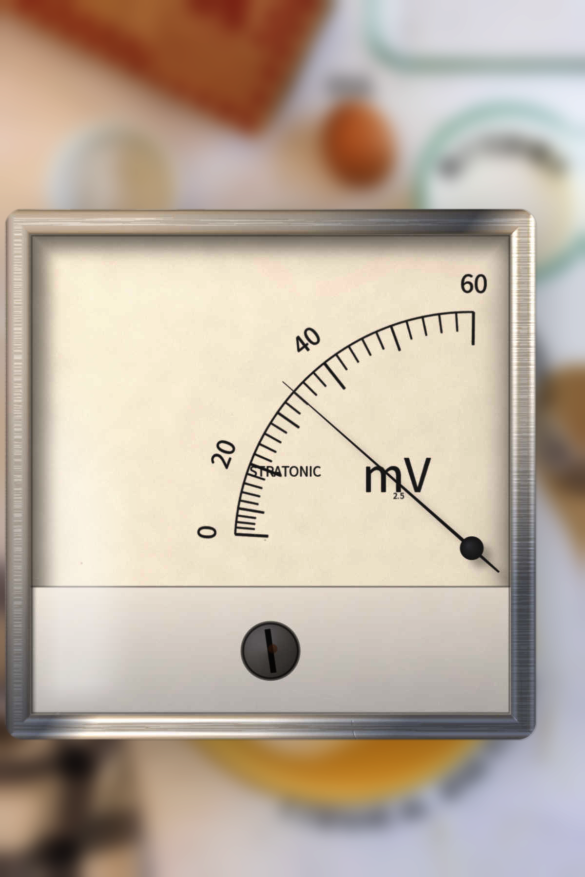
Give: 34 mV
